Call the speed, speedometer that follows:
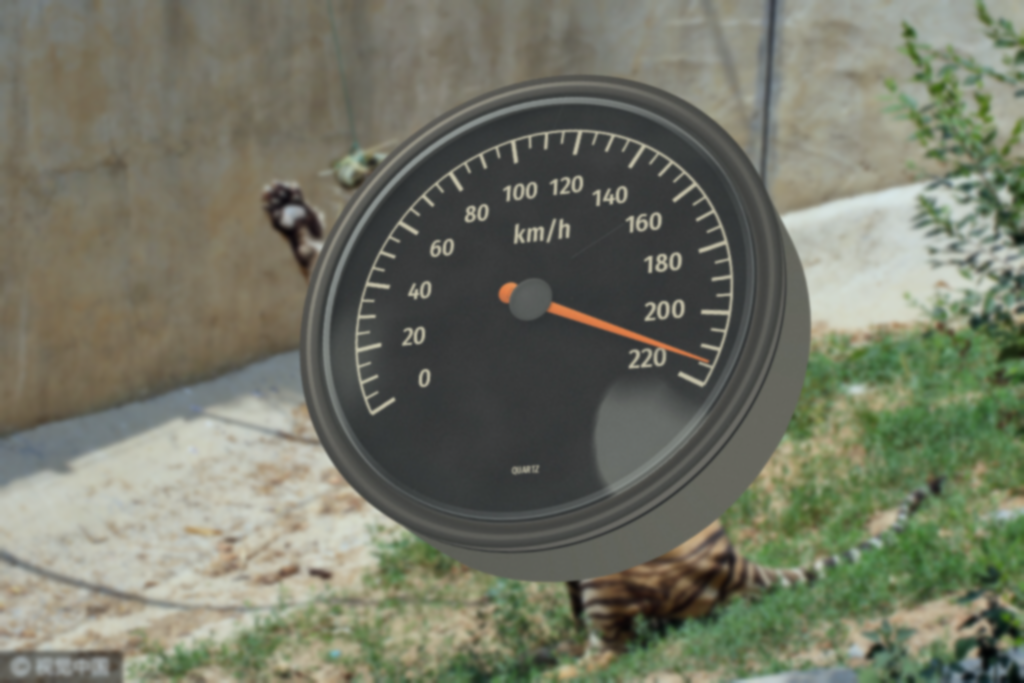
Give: 215 km/h
